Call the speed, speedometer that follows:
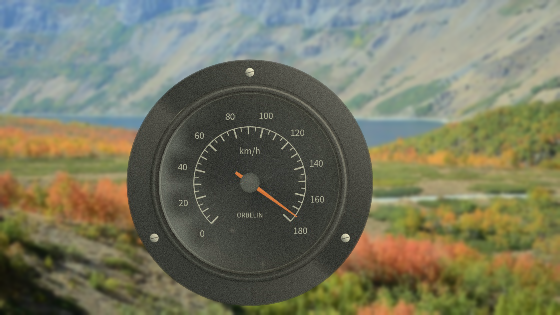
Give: 175 km/h
